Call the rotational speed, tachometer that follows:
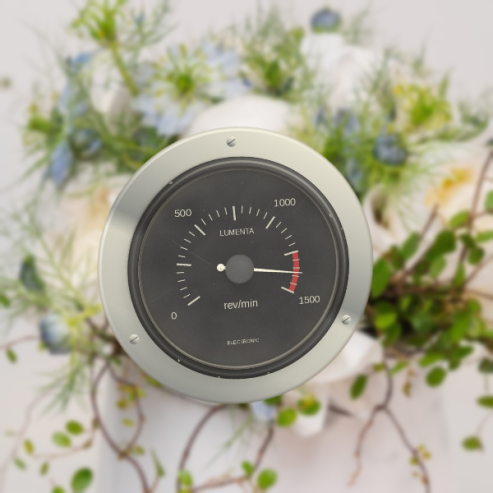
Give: 1375 rpm
